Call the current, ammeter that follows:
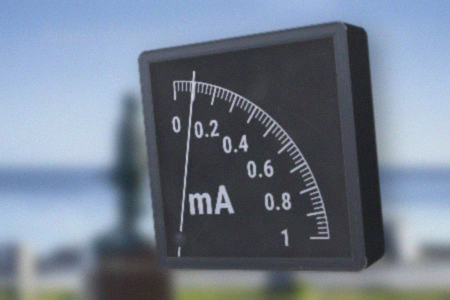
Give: 0.1 mA
